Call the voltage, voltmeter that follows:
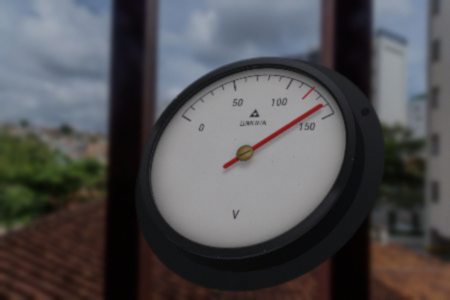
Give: 140 V
